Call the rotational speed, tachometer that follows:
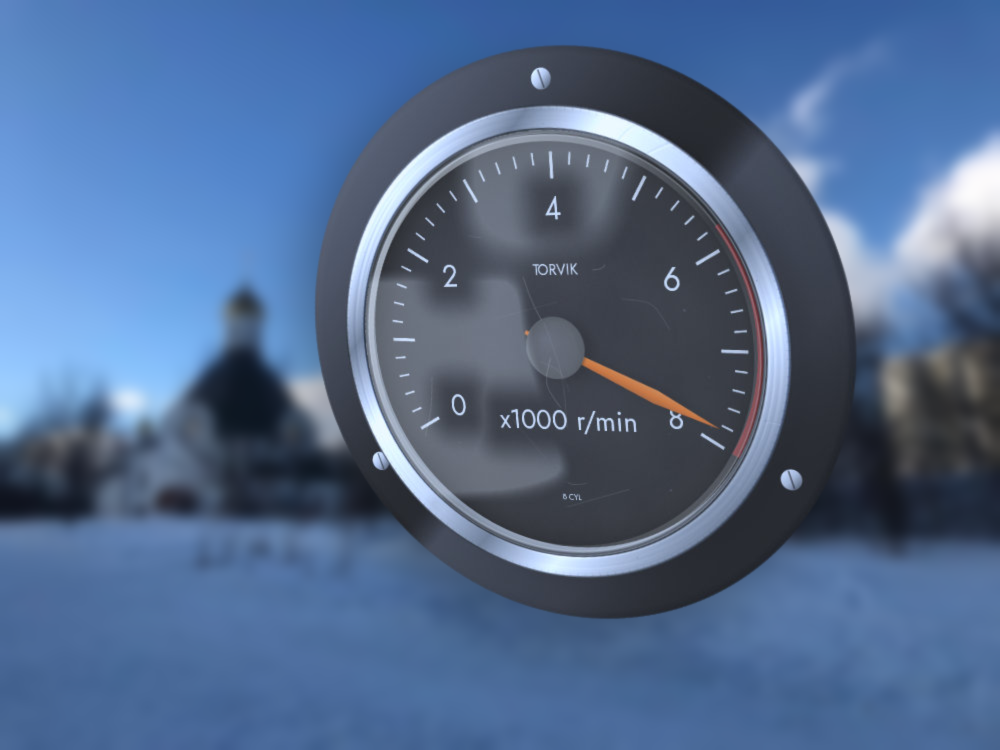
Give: 7800 rpm
